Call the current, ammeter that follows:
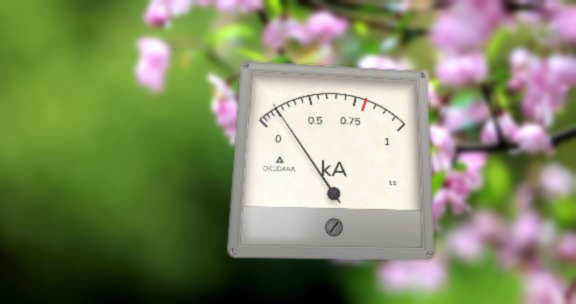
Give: 0.25 kA
